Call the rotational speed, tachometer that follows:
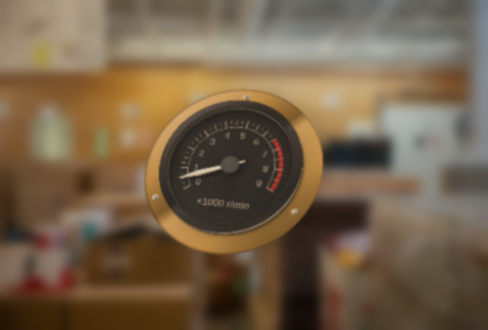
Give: 500 rpm
